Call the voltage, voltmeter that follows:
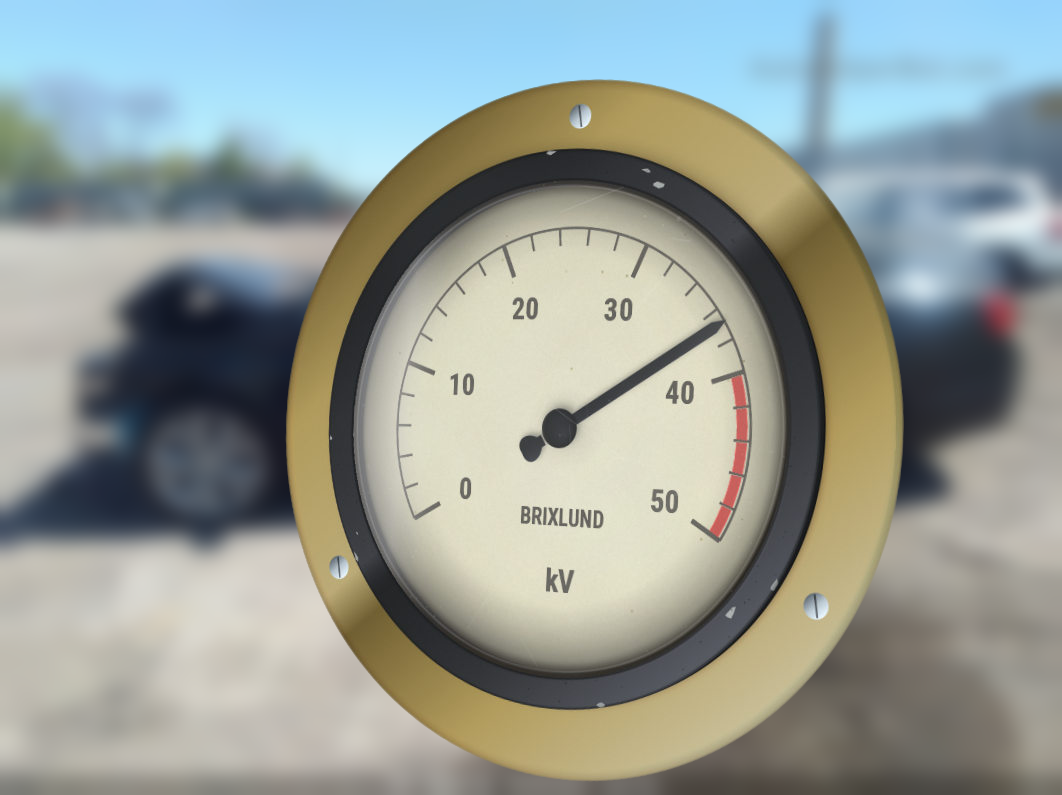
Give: 37 kV
